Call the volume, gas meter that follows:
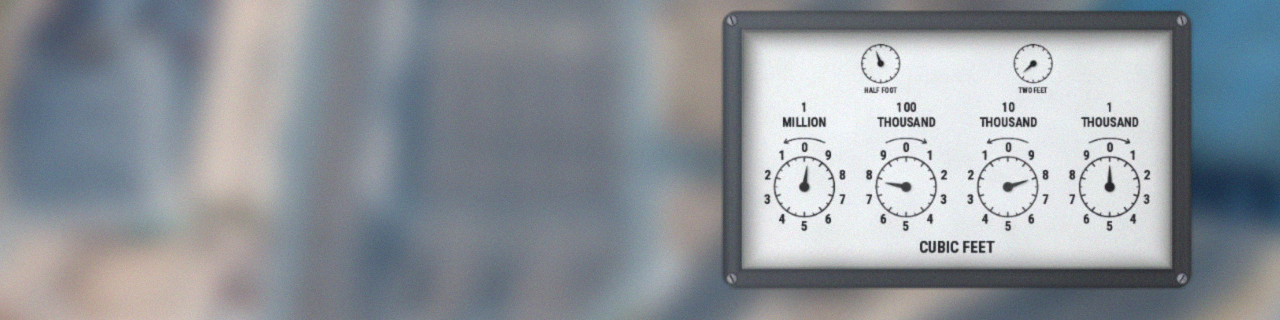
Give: 978000 ft³
